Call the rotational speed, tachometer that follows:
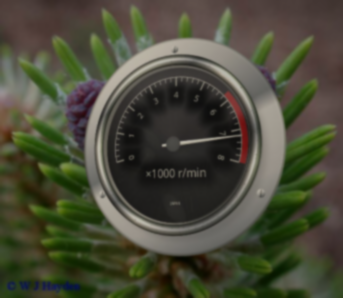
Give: 7200 rpm
